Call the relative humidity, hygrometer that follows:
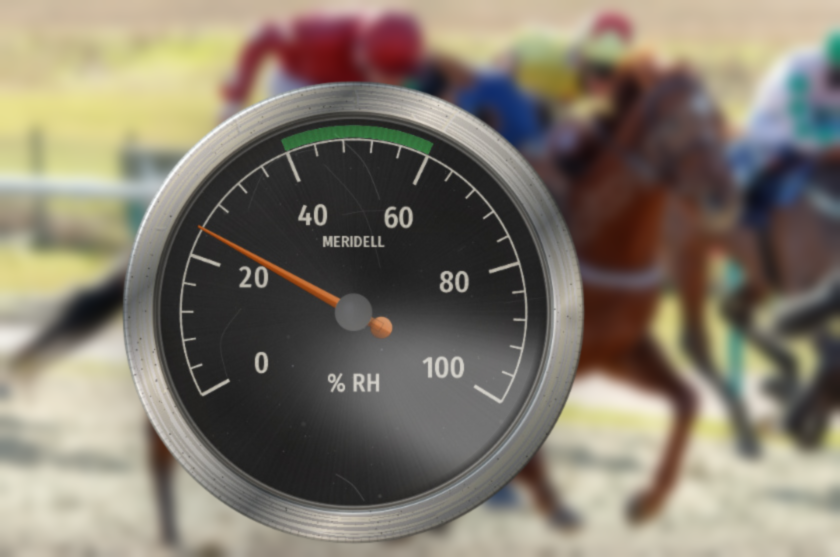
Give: 24 %
